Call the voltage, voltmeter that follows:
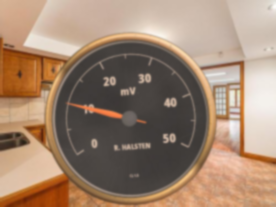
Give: 10 mV
